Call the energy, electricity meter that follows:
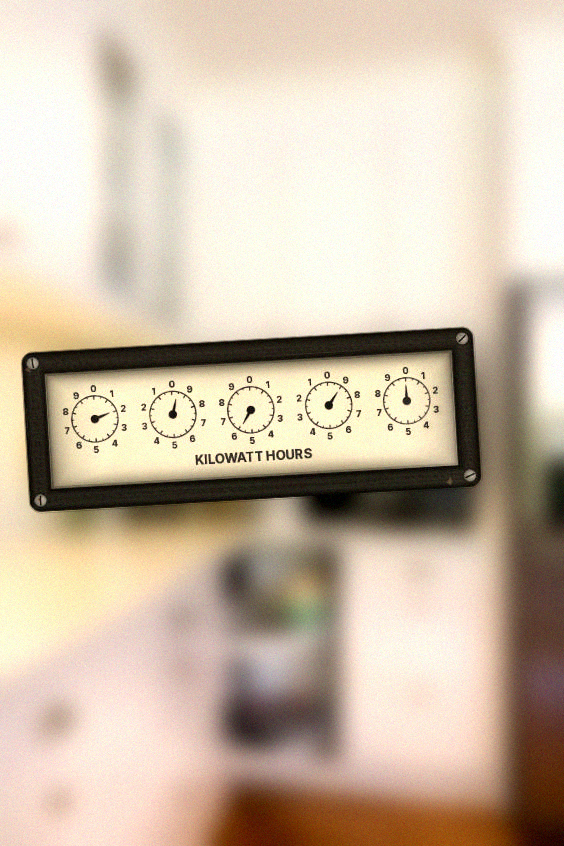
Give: 19590 kWh
